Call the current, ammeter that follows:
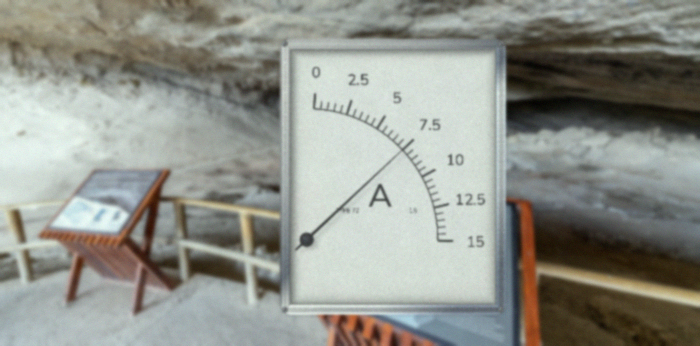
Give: 7.5 A
